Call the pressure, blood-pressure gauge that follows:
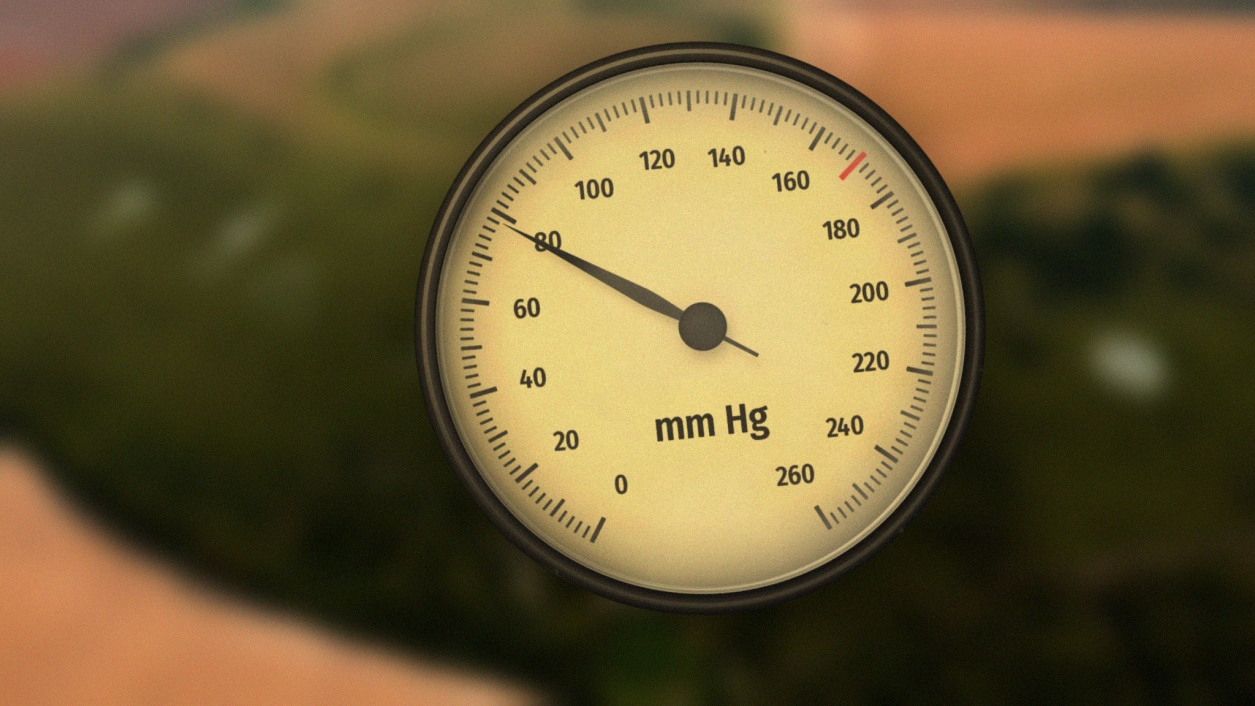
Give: 78 mmHg
